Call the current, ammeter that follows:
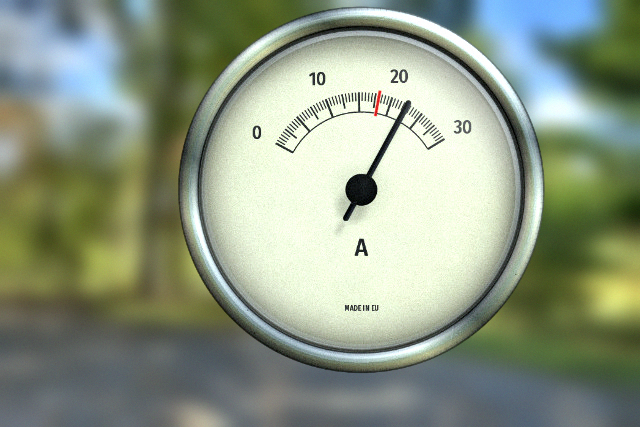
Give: 22.5 A
